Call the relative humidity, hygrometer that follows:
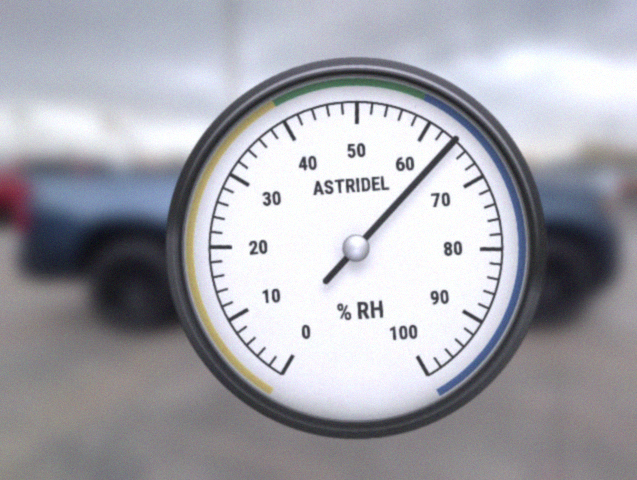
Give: 64 %
